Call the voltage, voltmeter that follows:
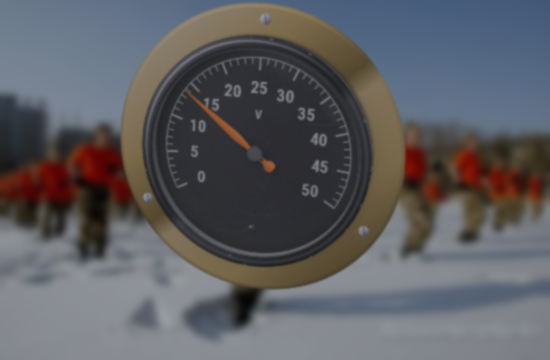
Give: 14 V
